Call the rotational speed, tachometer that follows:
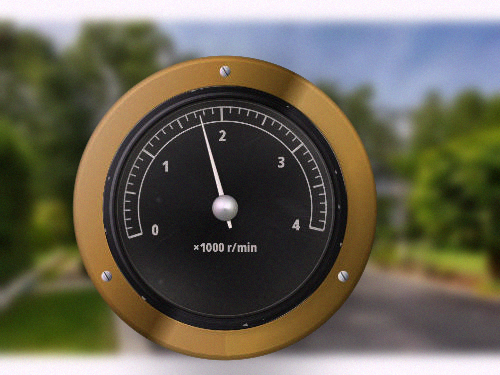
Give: 1750 rpm
